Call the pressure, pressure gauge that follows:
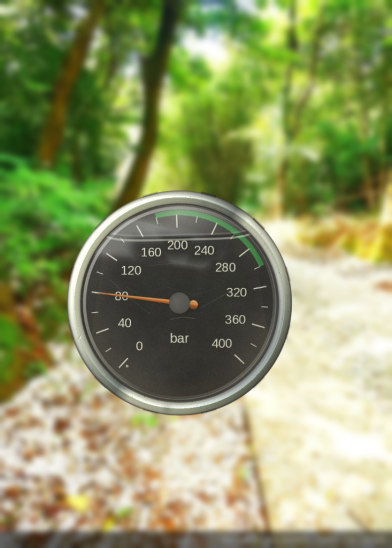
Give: 80 bar
